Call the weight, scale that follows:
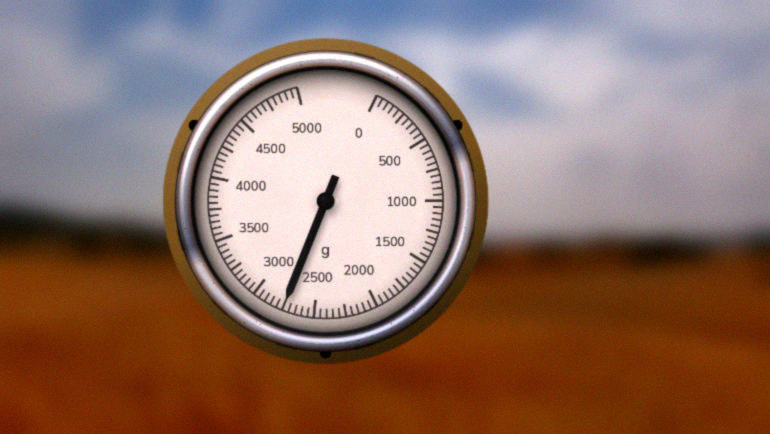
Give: 2750 g
